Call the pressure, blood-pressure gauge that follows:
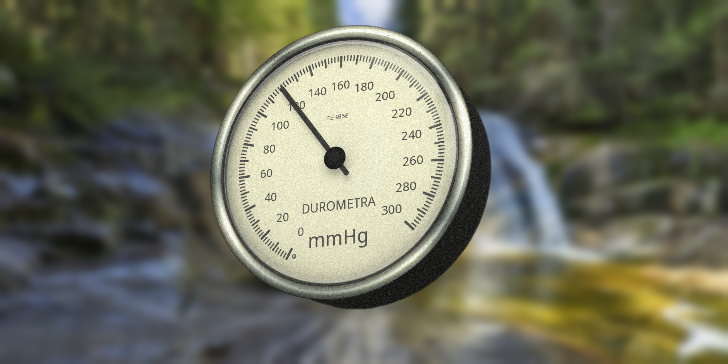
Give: 120 mmHg
